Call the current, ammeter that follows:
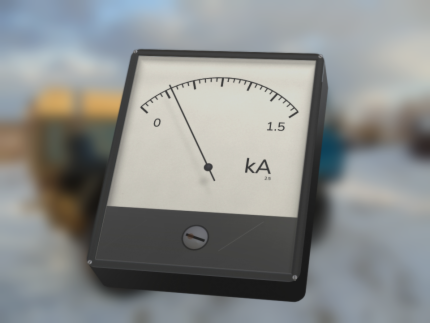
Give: 0.3 kA
